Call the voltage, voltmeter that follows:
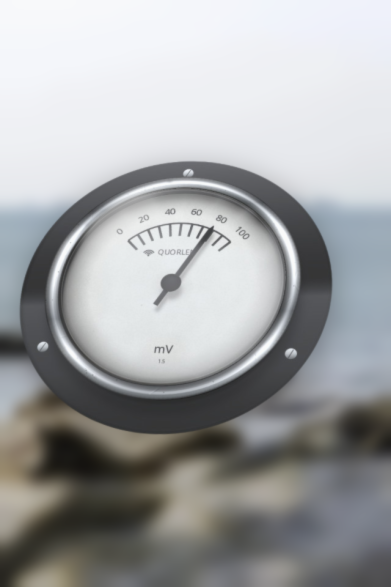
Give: 80 mV
